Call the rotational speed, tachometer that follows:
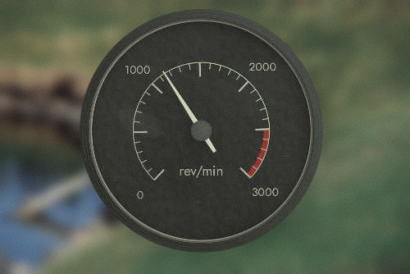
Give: 1150 rpm
